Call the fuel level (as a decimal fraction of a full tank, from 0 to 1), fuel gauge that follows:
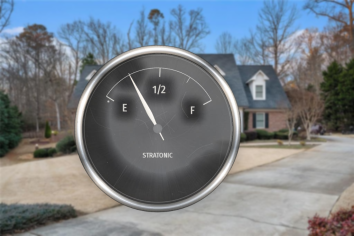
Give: 0.25
